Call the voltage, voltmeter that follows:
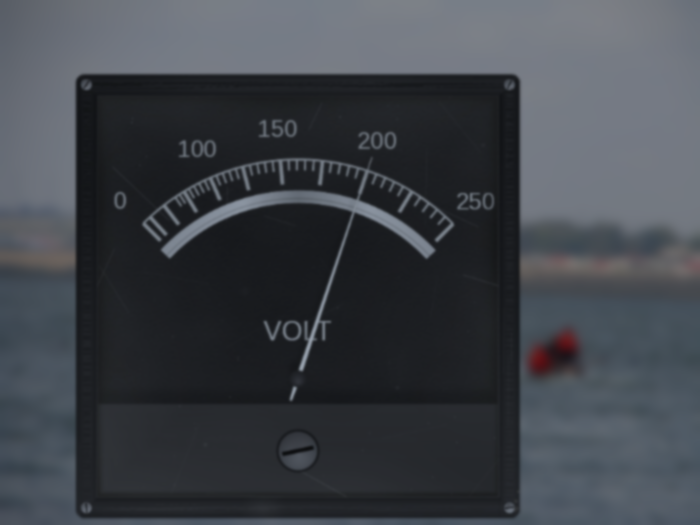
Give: 200 V
